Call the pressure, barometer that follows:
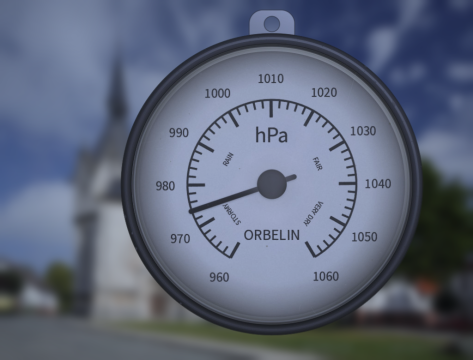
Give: 974 hPa
